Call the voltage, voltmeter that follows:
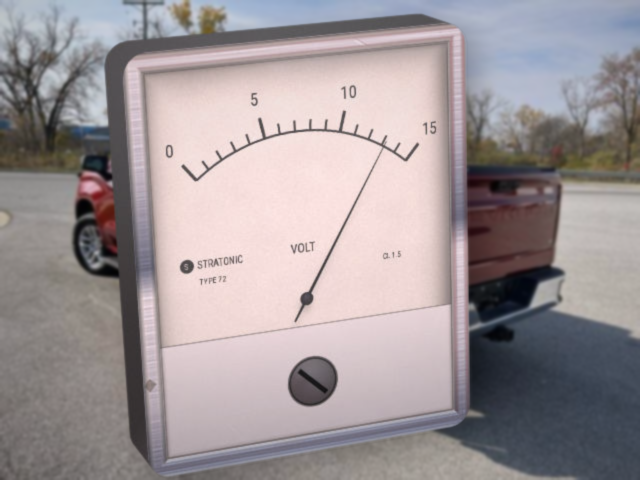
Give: 13 V
